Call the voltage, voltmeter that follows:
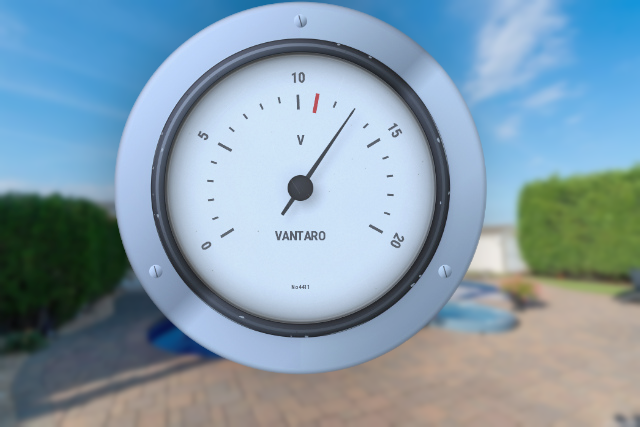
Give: 13 V
